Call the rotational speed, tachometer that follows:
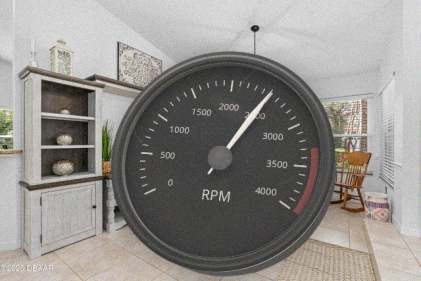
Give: 2500 rpm
